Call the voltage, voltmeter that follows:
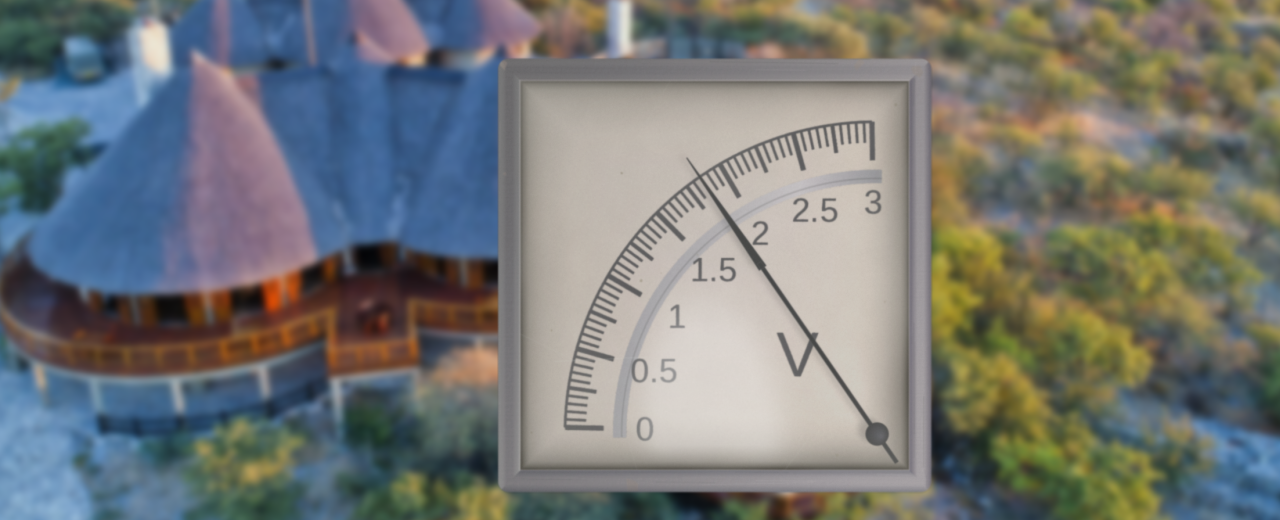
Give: 1.85 V
